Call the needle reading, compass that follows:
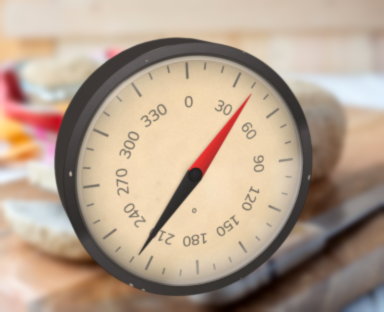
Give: 40 °
